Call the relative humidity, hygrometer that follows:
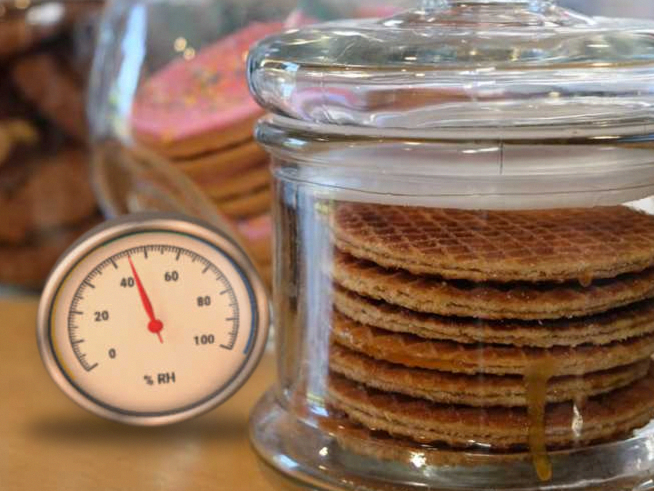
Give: 45 %
